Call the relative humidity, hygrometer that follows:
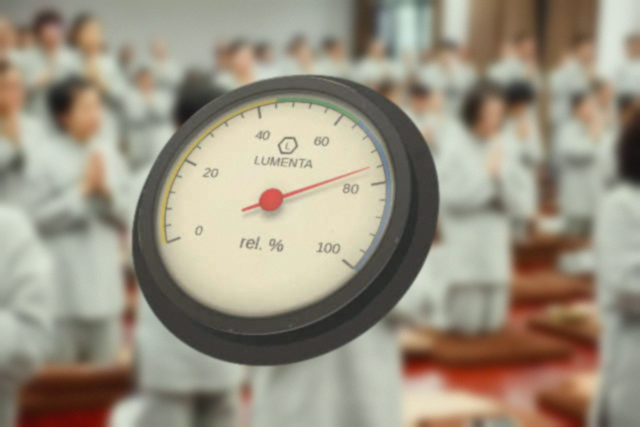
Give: 76 %
